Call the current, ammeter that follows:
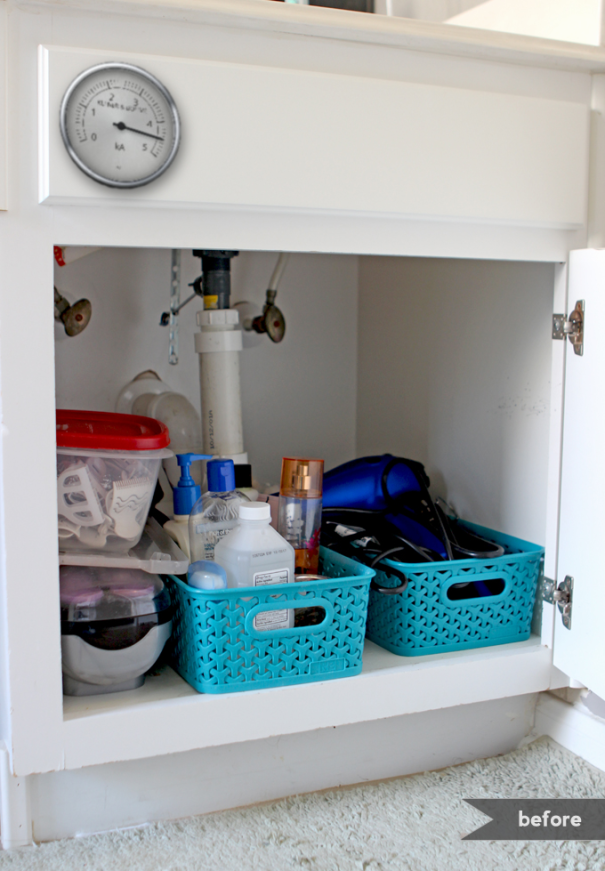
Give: 4.5 kA
